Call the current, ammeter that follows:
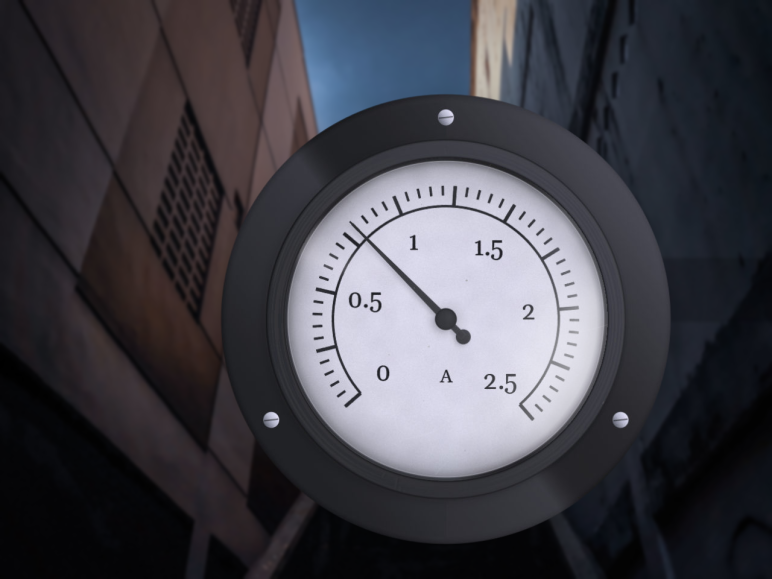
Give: 0.8 A
